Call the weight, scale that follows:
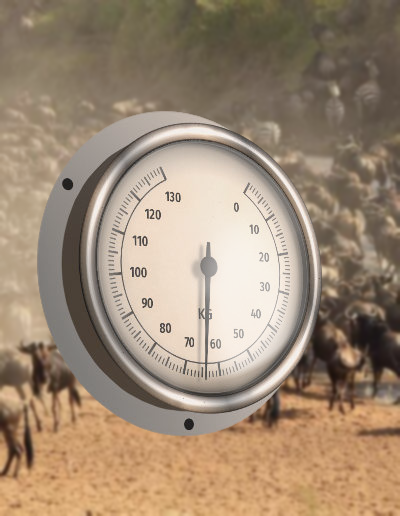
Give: 65 kg
